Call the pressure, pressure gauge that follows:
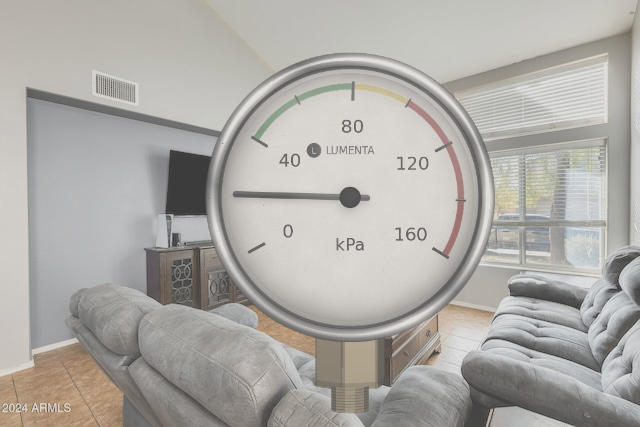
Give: 20 kPa
